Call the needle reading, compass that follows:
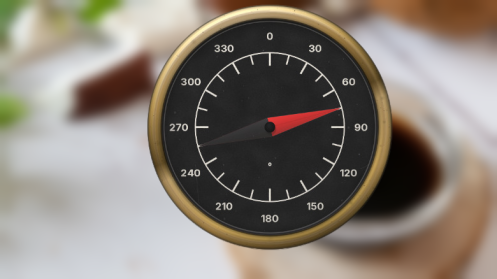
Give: 75 °
